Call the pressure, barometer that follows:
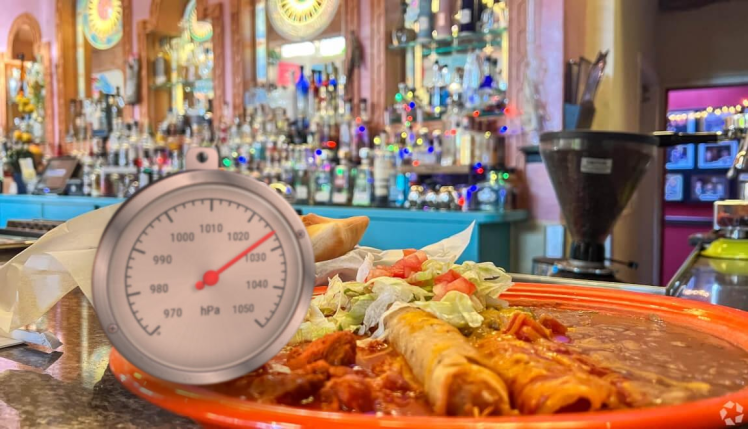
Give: 1026 hPa
